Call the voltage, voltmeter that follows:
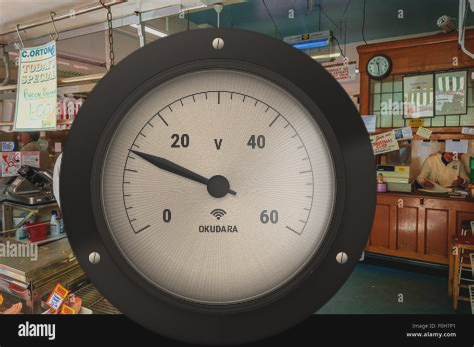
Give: 13 V
